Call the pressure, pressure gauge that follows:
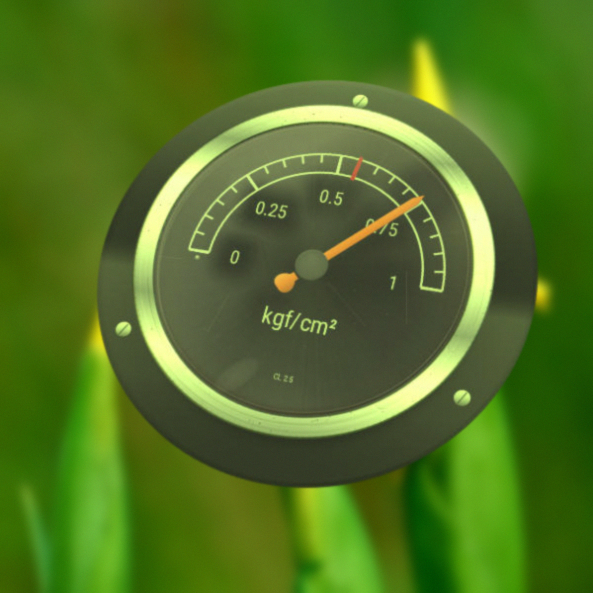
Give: 0.75 kg/cm²
